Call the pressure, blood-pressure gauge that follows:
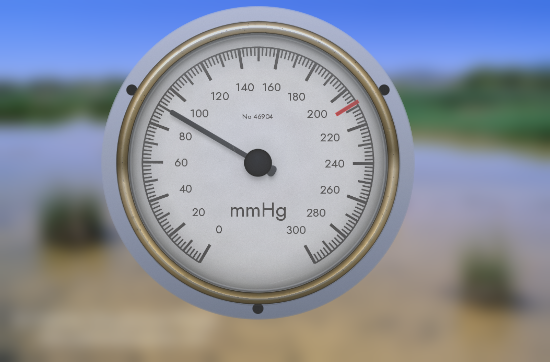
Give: 90 mmHg
